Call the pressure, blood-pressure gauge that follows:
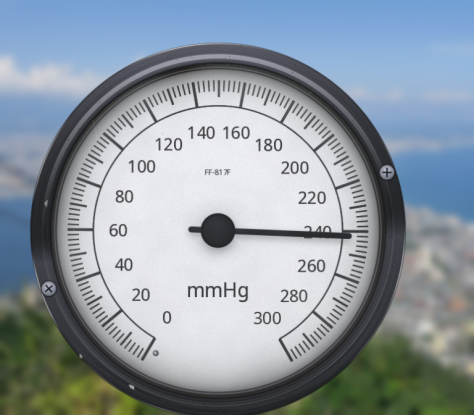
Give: 242 mmHg
